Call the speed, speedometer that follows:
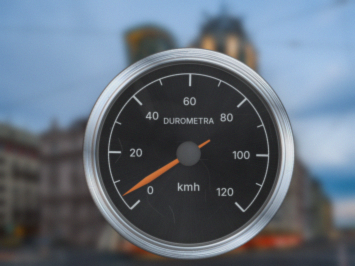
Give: 5 km/h
